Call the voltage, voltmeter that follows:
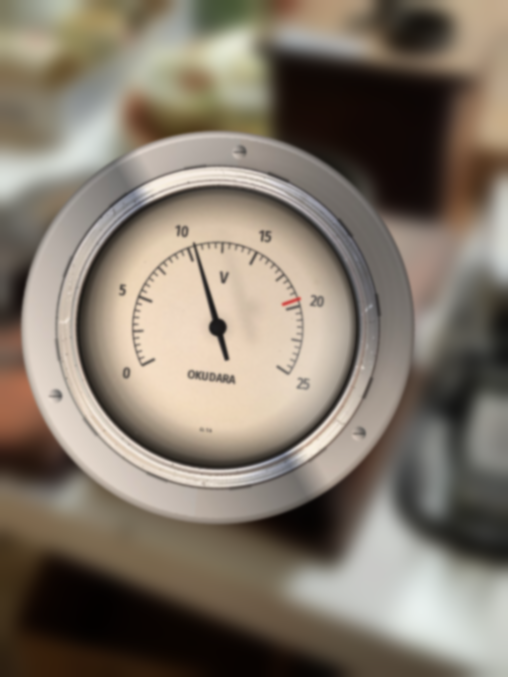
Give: 10.5 V
